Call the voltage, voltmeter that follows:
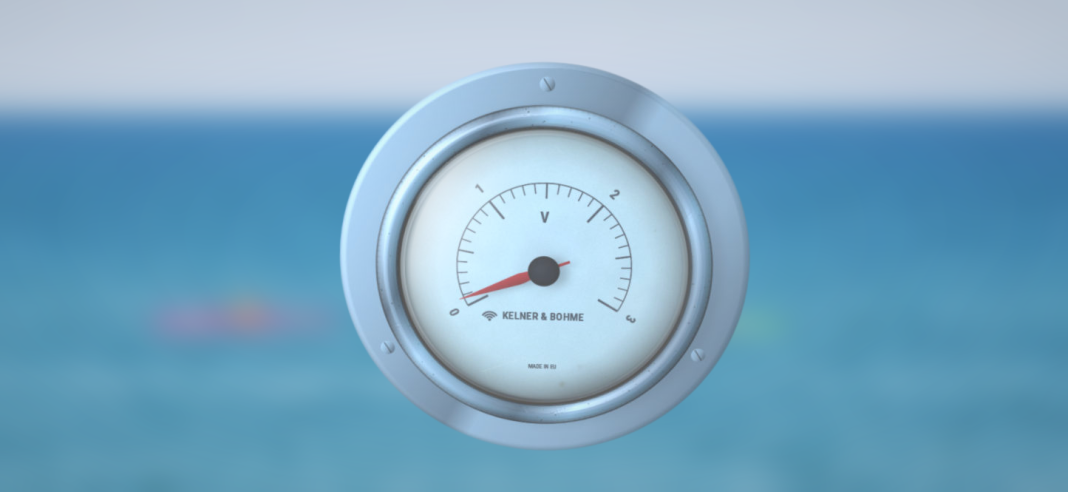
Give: 0.1 V
